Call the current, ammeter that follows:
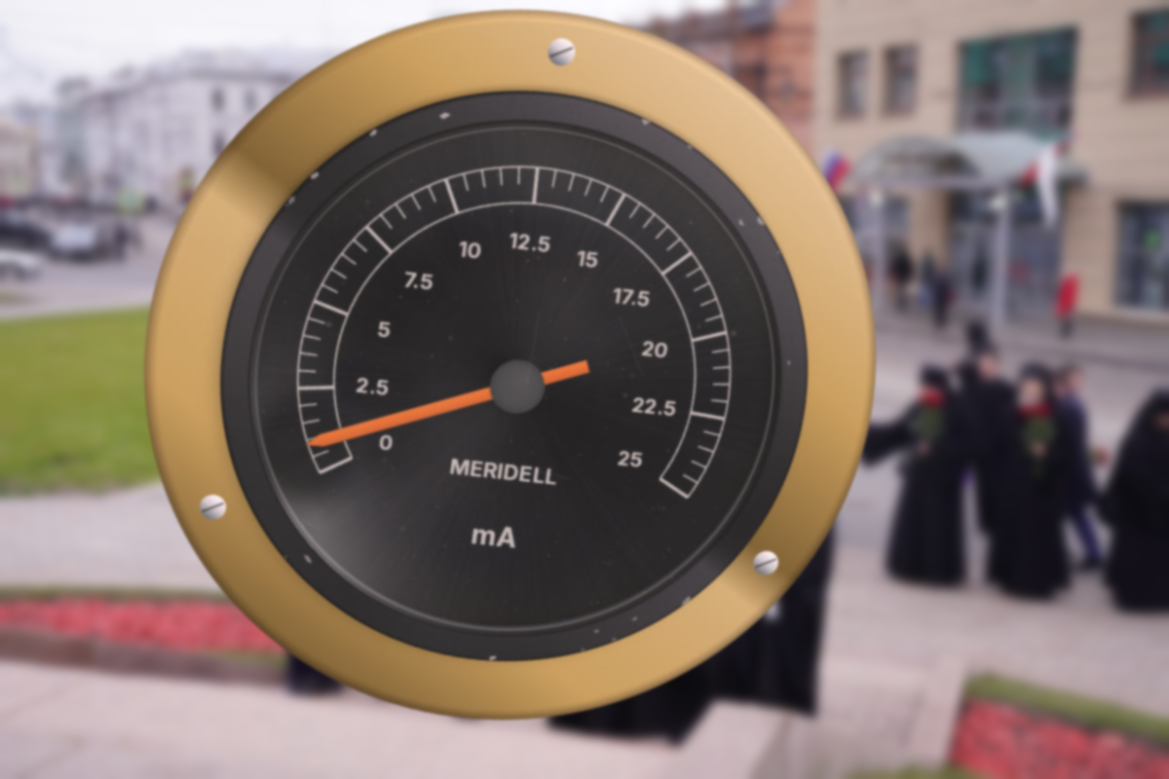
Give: 1 mA
